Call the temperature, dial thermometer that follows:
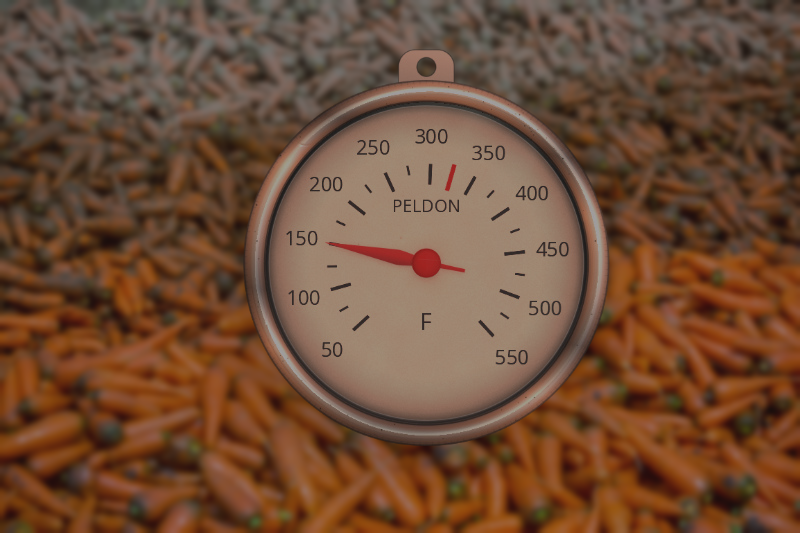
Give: 150 °F
